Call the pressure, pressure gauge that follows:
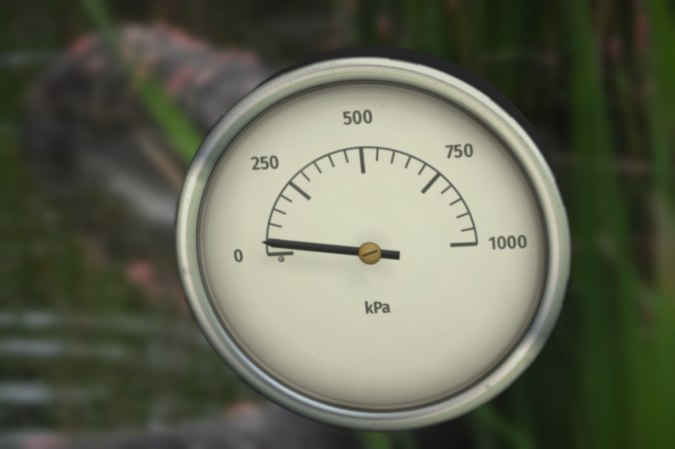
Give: 50 kPa
